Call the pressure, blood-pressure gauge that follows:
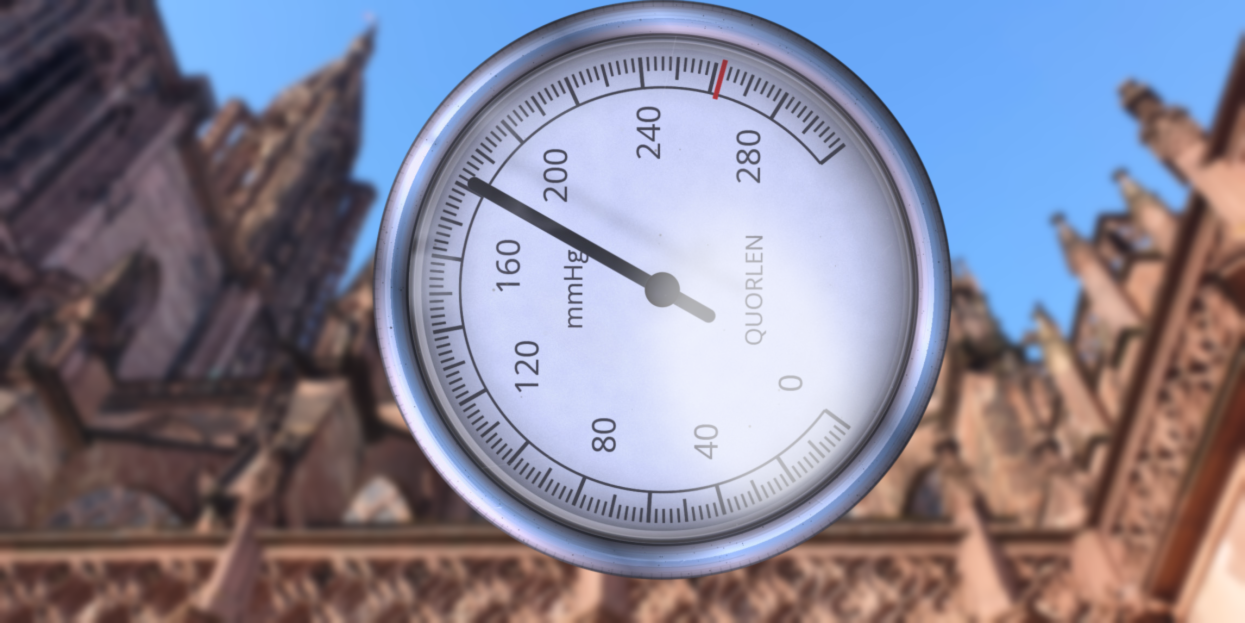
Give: 182 mmHg
